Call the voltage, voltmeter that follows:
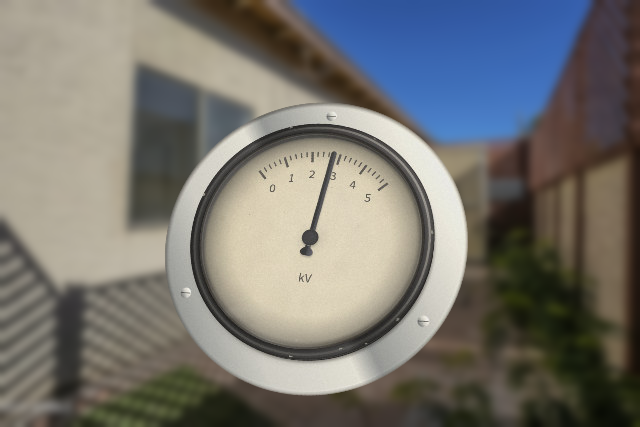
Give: 2.8 kV
